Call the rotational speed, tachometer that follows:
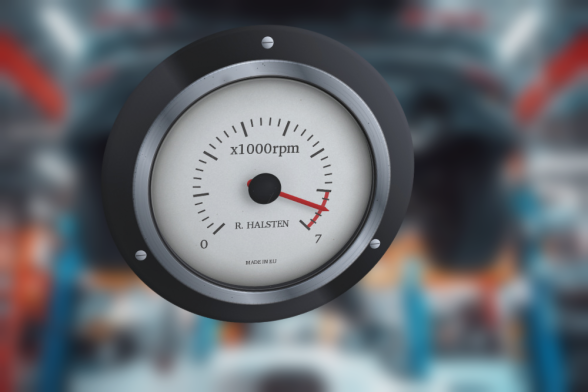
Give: 6400 rpm
